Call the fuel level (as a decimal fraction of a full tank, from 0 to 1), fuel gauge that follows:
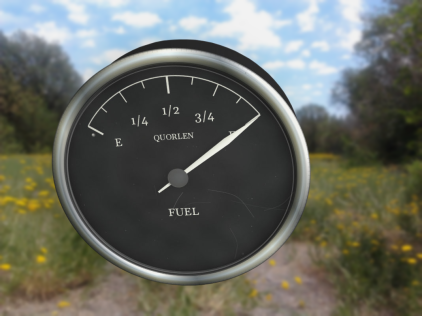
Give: 1
